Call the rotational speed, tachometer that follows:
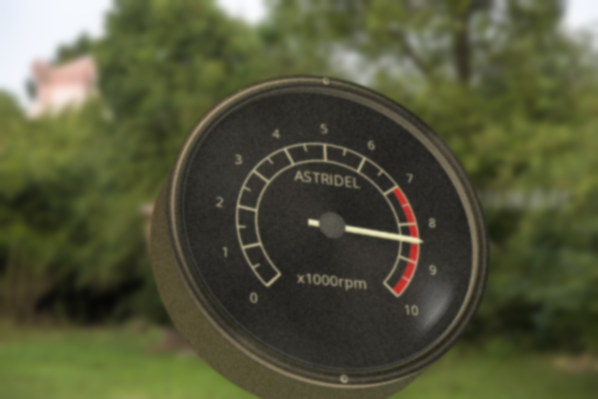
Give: 8500 rpm
